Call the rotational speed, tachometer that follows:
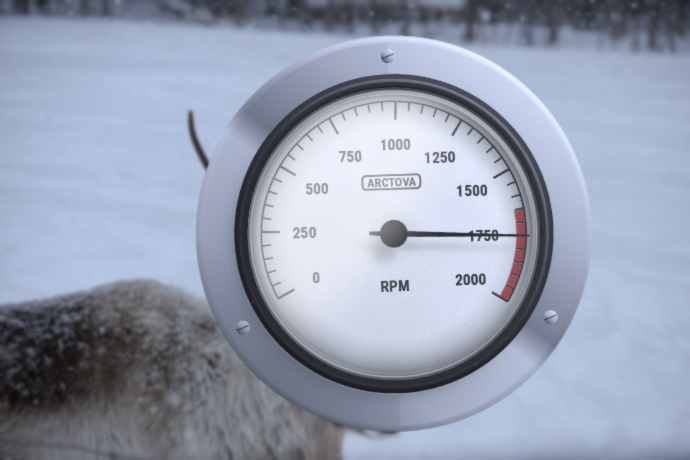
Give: 1750 rpm
